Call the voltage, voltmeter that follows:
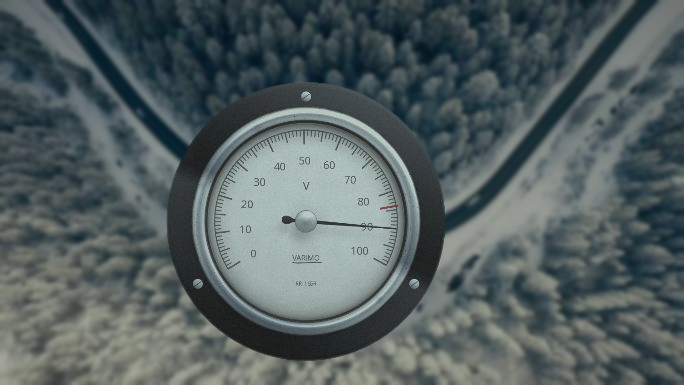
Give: 90 V
